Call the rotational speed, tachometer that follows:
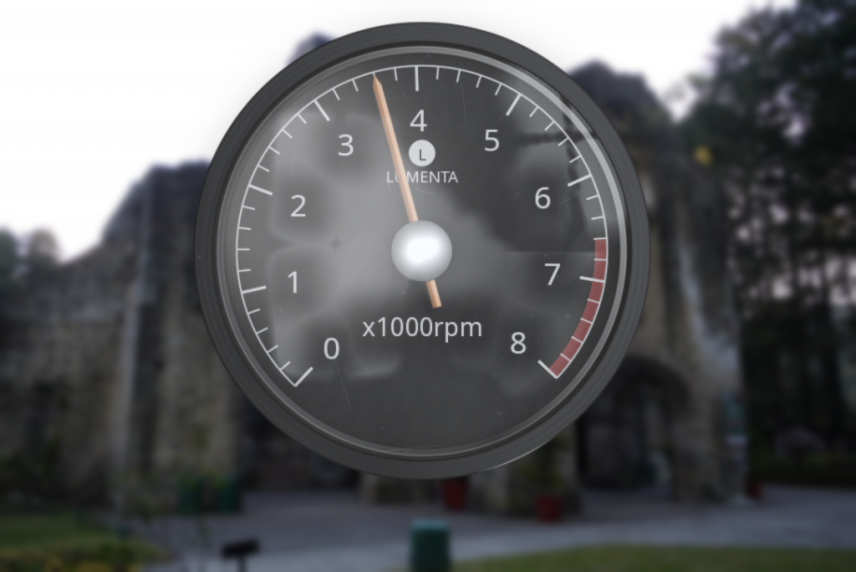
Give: 3600 rpm
